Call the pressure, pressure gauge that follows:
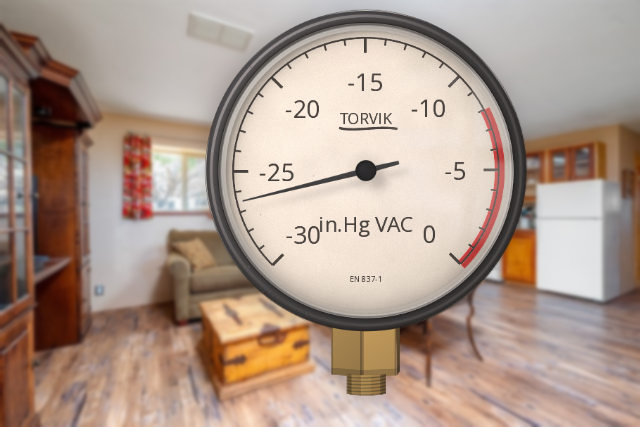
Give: -26.5 inHg
